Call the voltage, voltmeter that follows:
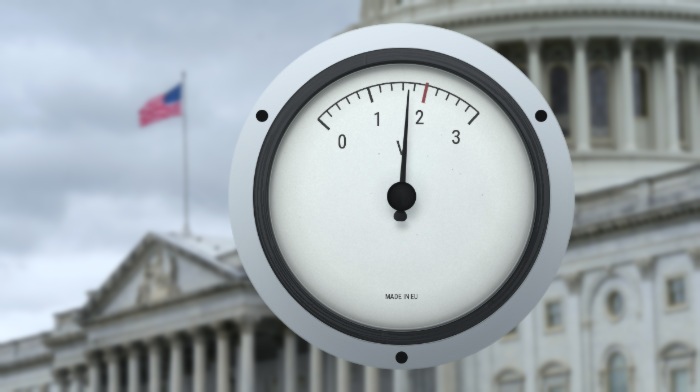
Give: 1.7 V
